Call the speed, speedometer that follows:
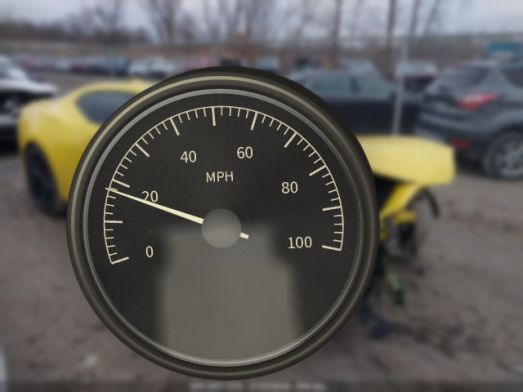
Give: 18 mph
